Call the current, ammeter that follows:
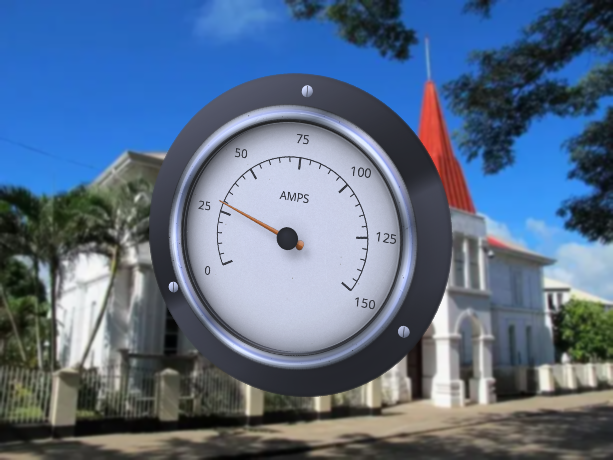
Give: 30 A
